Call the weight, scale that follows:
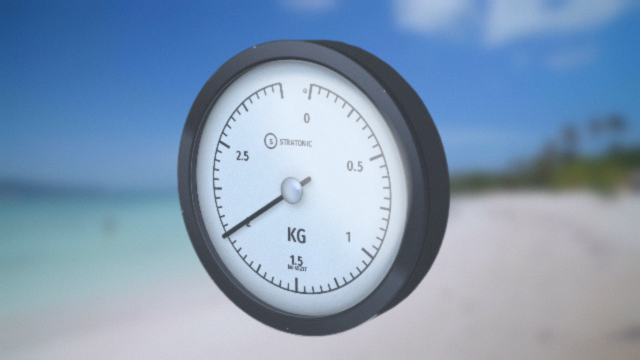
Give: 2 kg
